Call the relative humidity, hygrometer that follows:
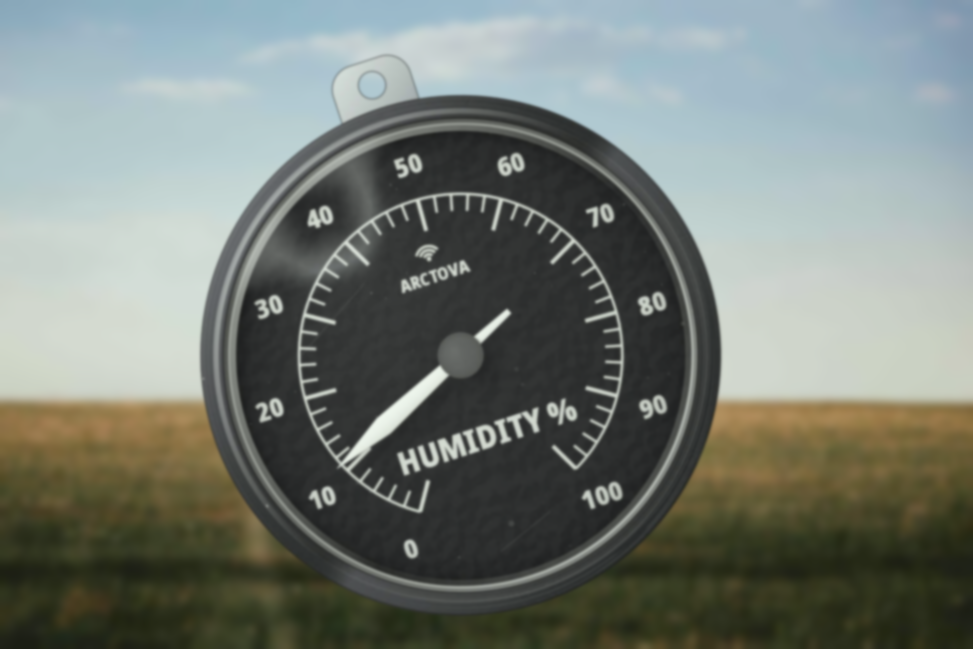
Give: 11 %
